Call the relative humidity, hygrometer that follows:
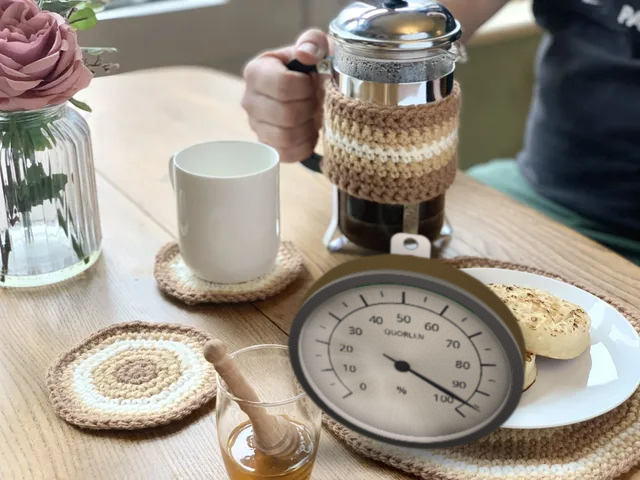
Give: 95 %
